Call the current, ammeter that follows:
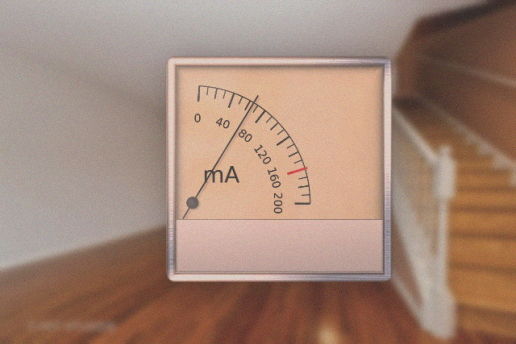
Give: 65 mA
